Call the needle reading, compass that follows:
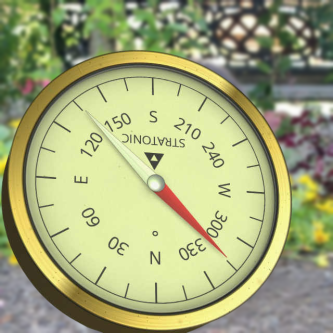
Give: 315 °
